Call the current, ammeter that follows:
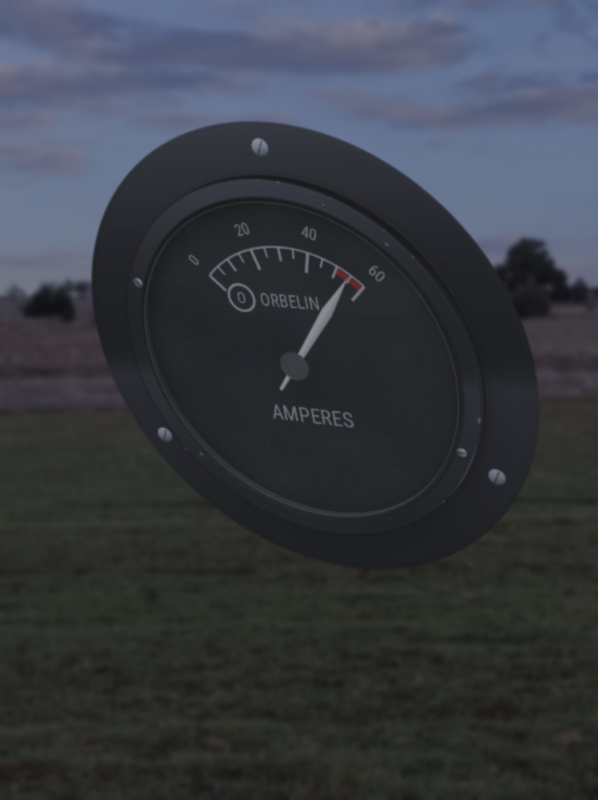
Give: 55 A
